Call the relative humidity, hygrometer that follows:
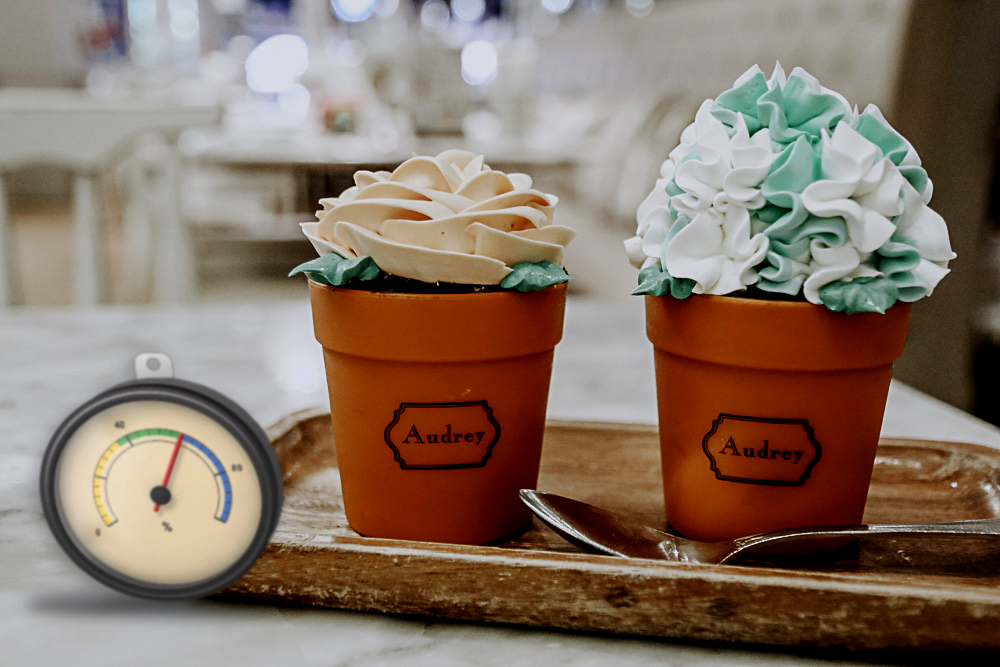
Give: 60 %
